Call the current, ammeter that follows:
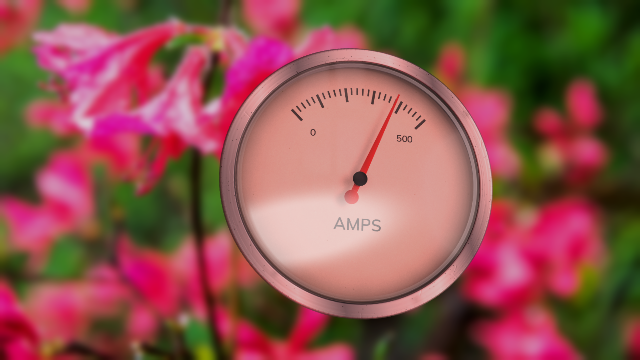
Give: 380 A
